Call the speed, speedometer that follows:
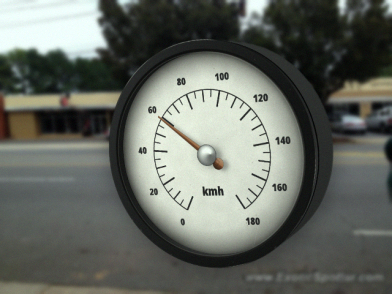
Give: 60 km/h
